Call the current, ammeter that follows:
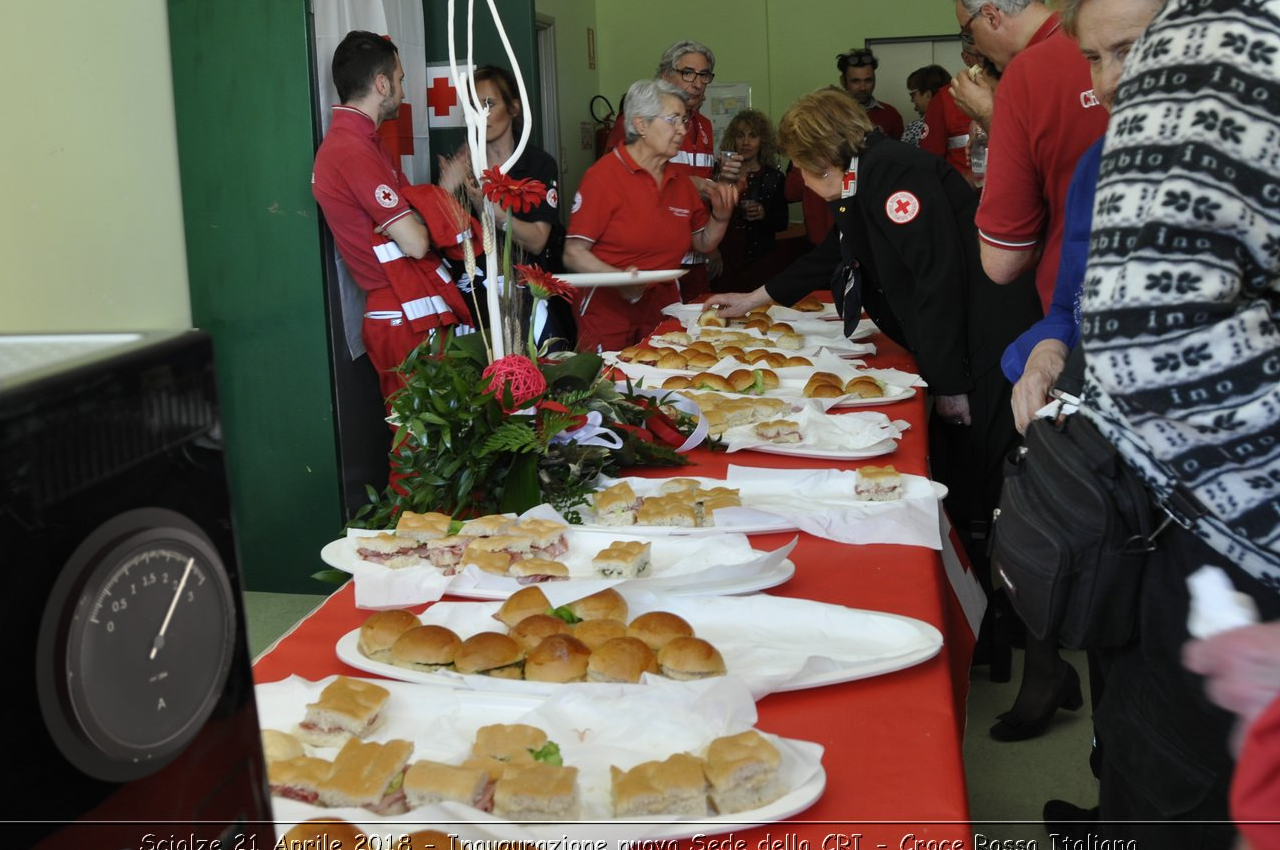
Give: 2.5 A
